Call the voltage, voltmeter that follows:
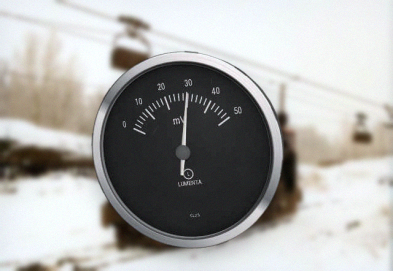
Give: 30 mV
